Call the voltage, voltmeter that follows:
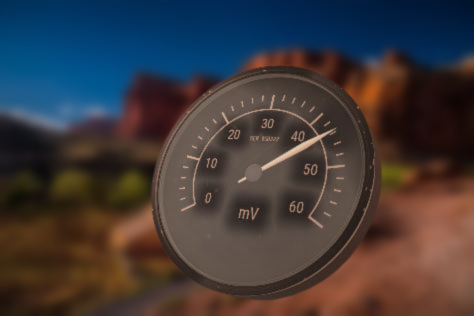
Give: 44 mV
